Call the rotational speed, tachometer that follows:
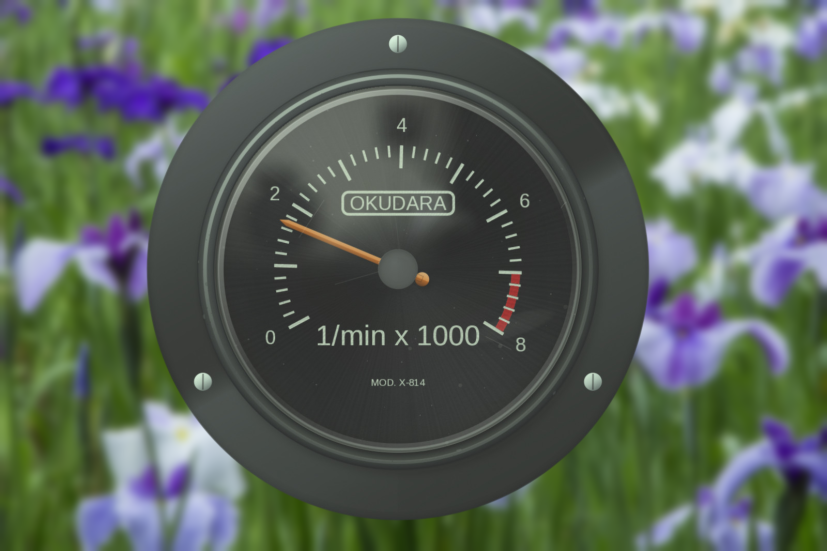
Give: 1700 rpm
